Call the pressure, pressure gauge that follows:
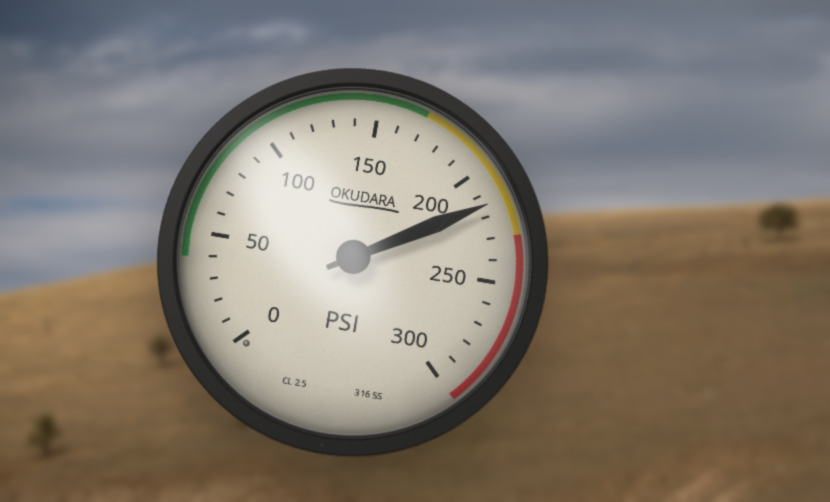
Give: 215 psi
